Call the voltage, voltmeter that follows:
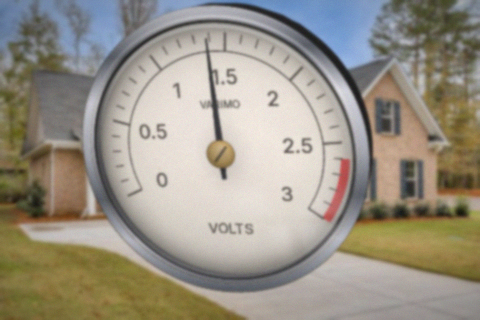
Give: 1.4 V
